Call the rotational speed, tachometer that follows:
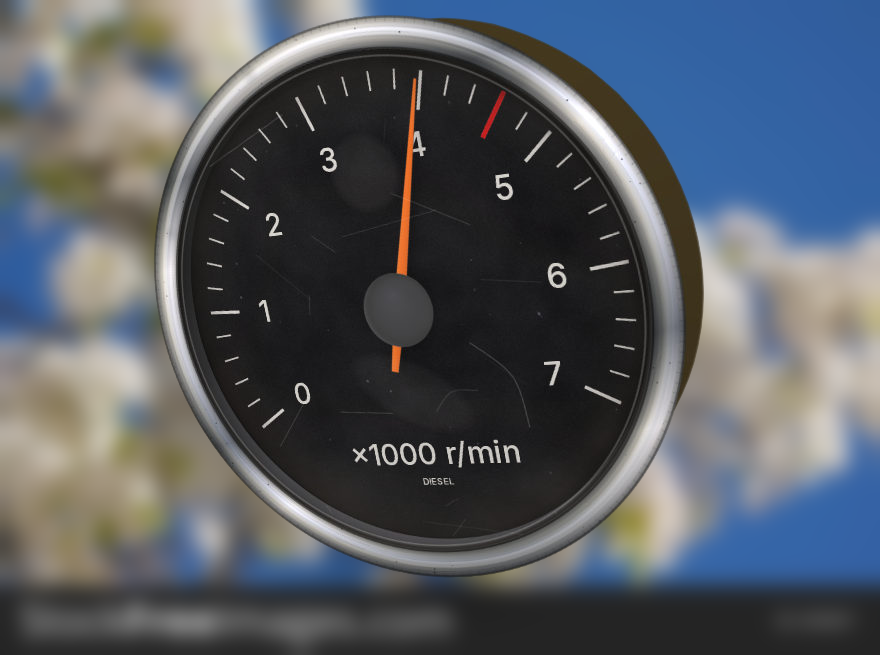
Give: 4000 rpm
